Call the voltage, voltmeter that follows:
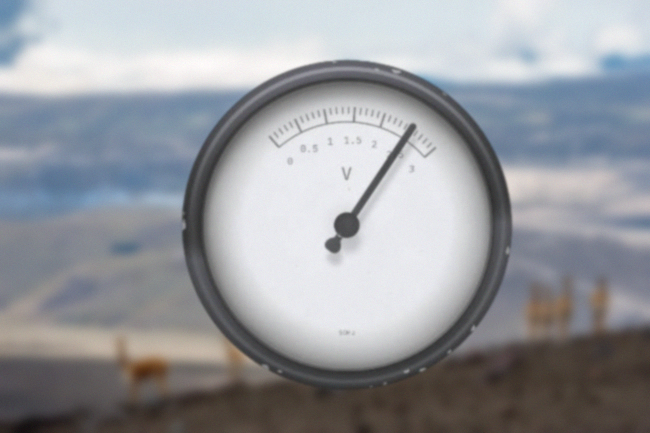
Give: 2.5 V
